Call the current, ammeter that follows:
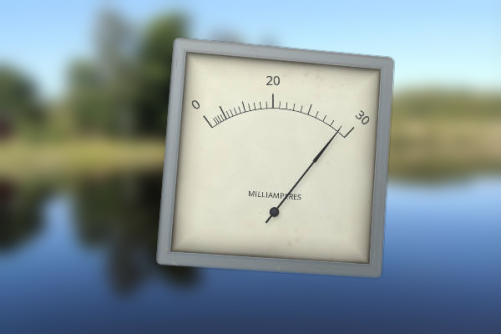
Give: 29 mA
